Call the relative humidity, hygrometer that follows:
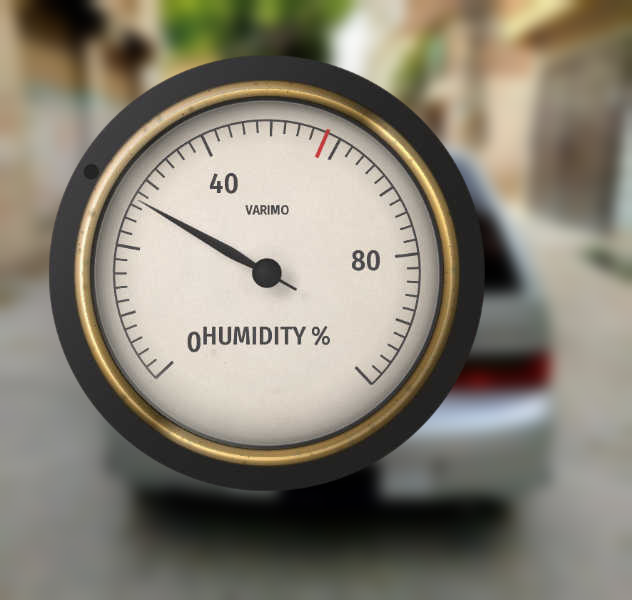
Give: 27 %
